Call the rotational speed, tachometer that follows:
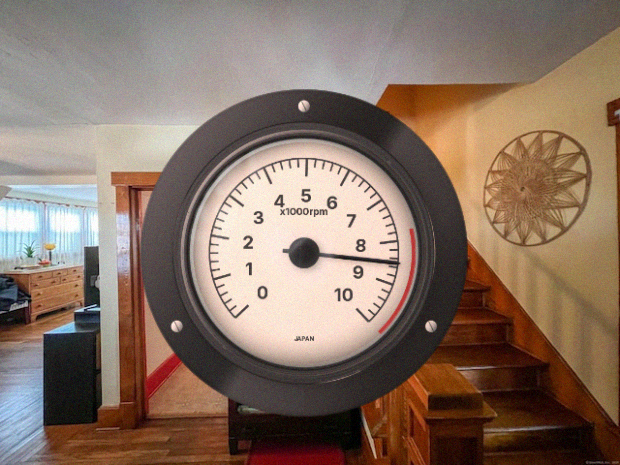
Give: 8500 rpm
